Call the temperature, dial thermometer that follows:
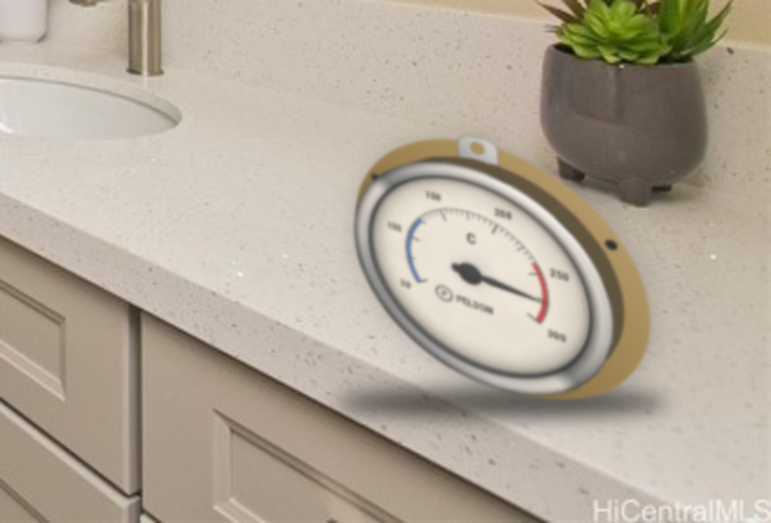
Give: 275 °C
